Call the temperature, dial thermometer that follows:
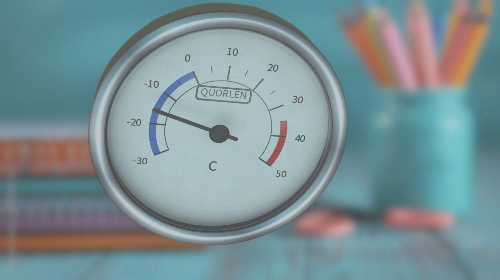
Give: -15 °C
